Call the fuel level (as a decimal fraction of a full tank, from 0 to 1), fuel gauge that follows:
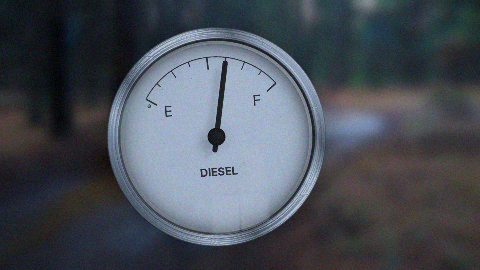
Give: 0.625
